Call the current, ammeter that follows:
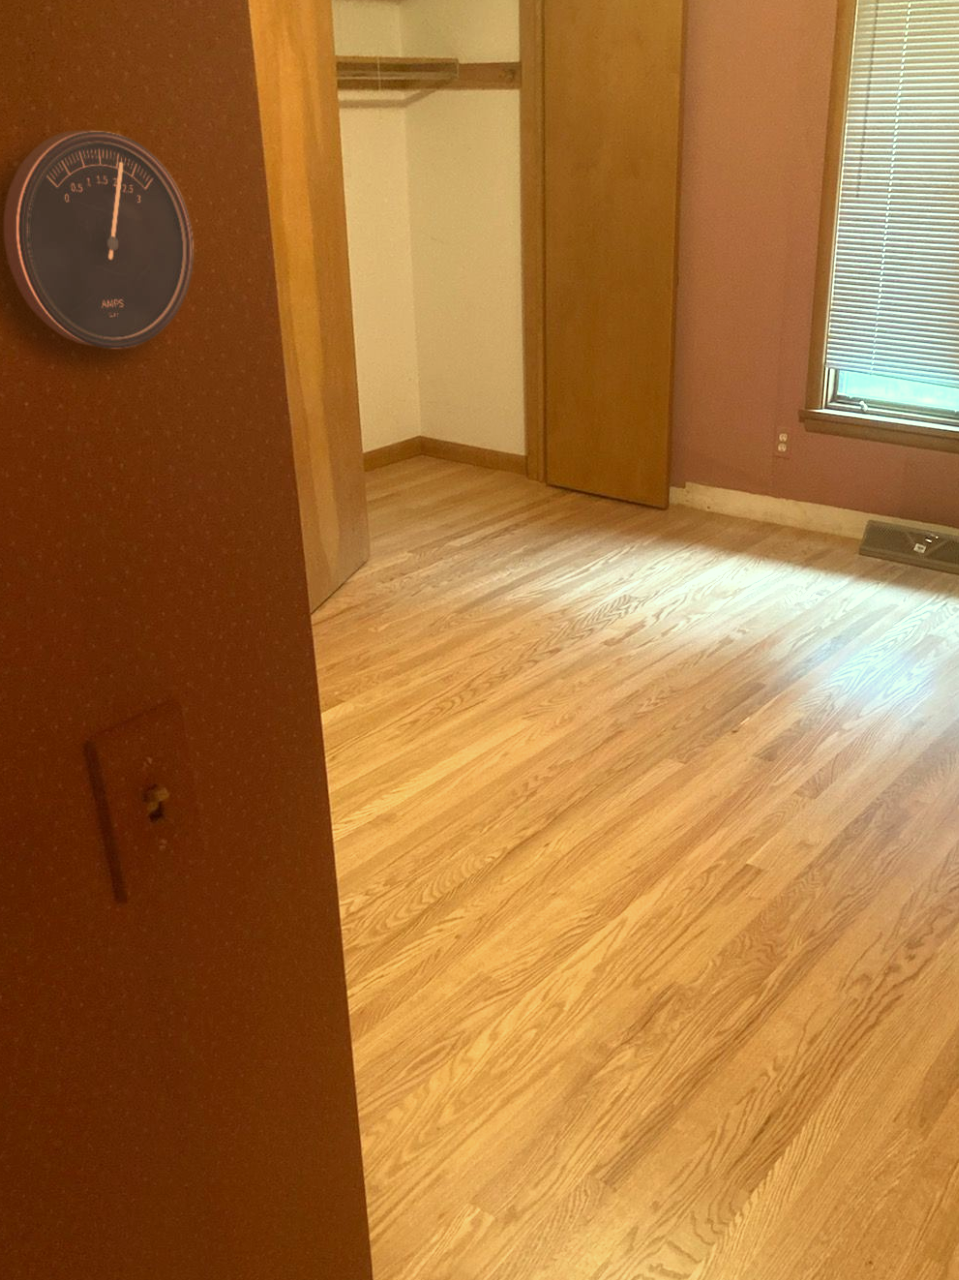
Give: 2 A
